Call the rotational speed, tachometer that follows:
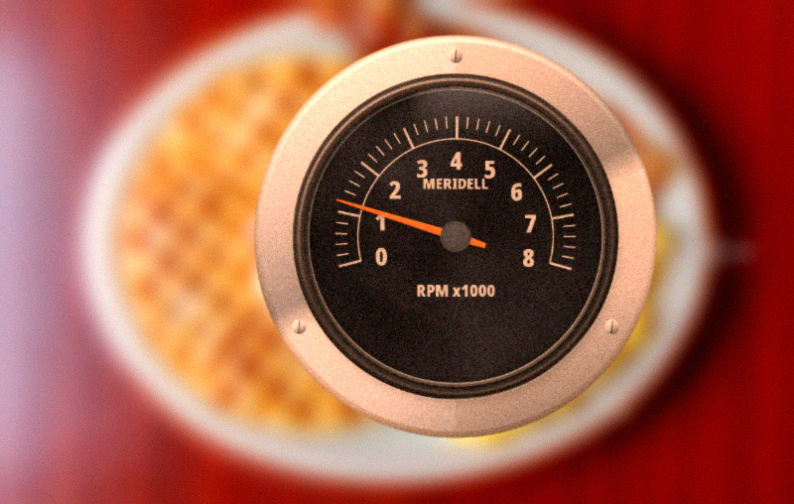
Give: 1200 rpm
